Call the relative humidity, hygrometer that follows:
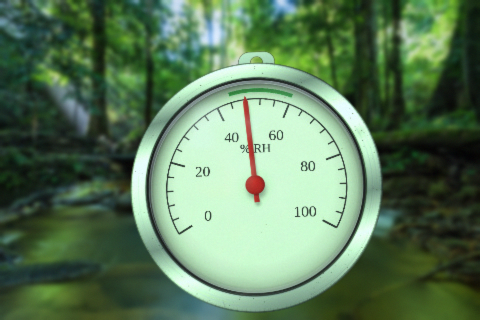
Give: 48 %
